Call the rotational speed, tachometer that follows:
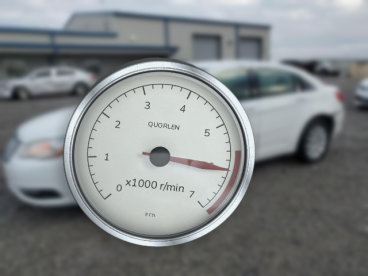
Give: 6000 rpm
